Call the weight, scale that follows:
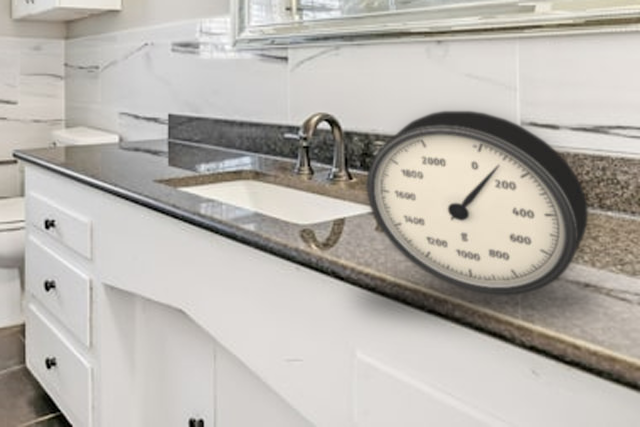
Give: 100 g
